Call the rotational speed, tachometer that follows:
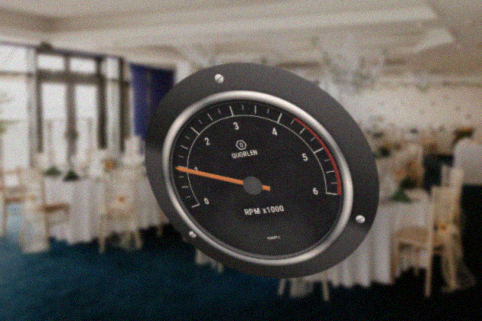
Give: 1000 rpm
